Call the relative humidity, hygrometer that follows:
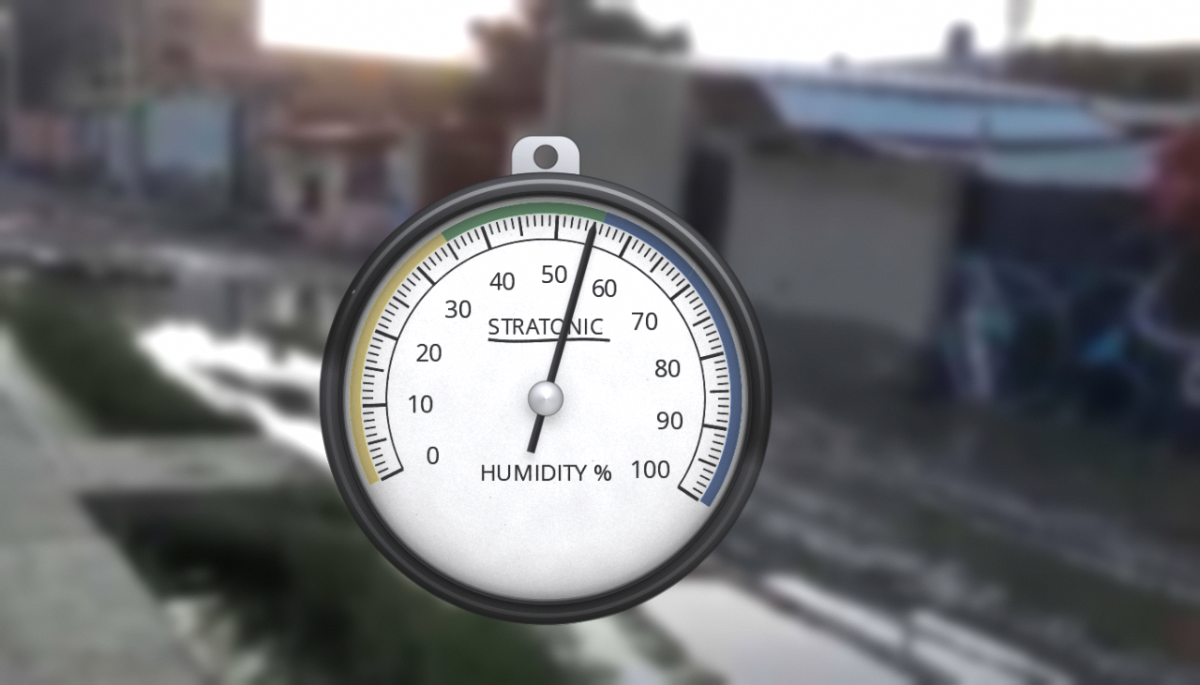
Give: 55 %
